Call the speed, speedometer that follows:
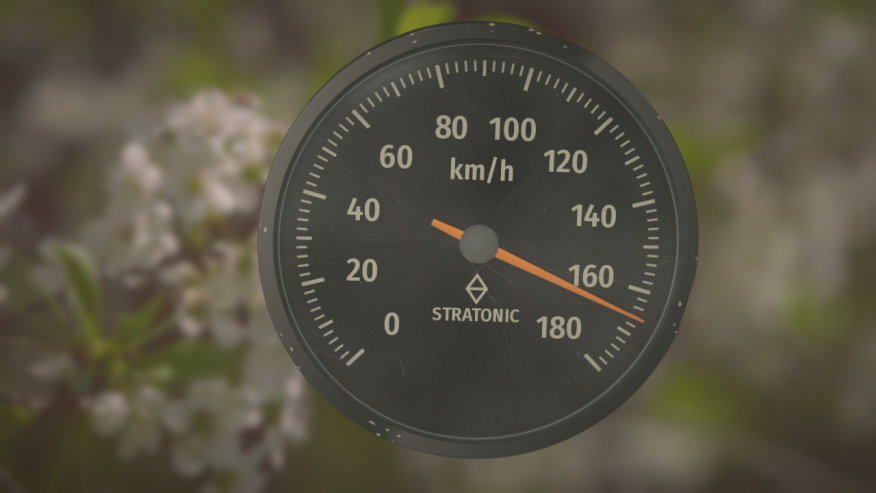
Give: 166 km/h
